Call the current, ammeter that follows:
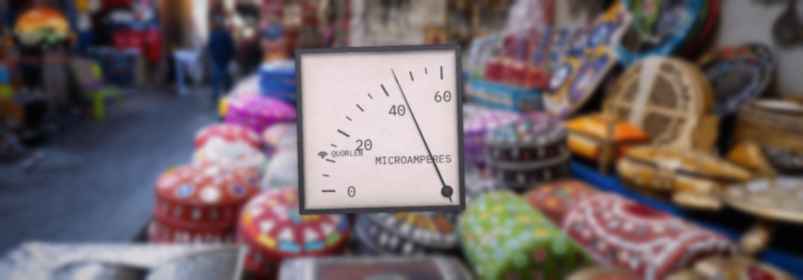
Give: 45 µA
